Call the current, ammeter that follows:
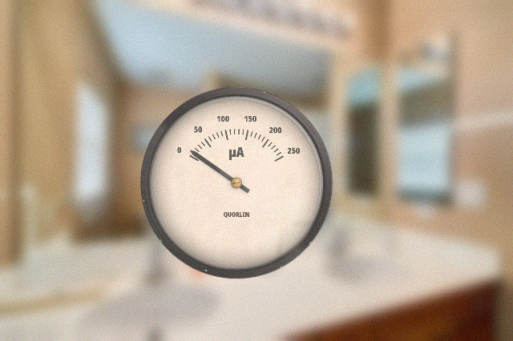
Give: 10 µA
